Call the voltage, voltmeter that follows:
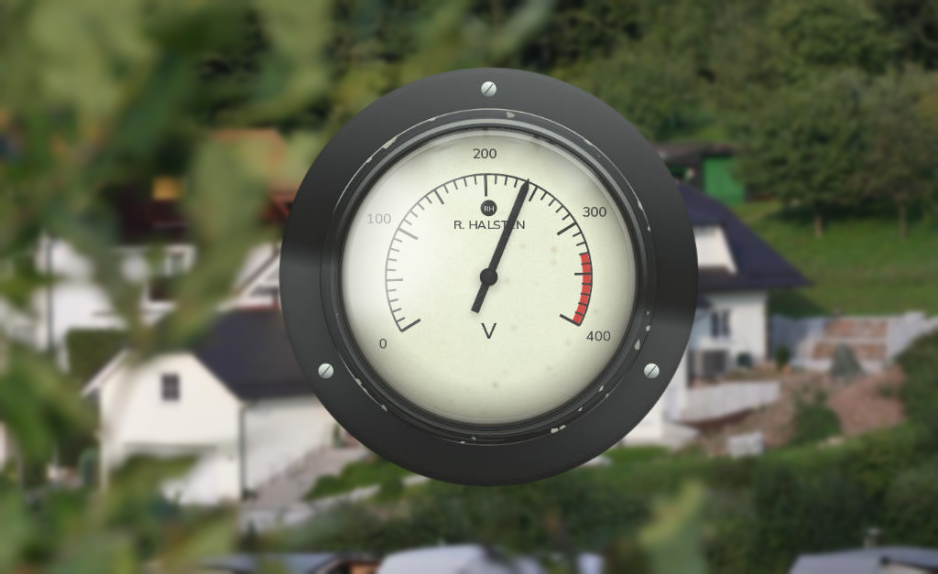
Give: 240 V
